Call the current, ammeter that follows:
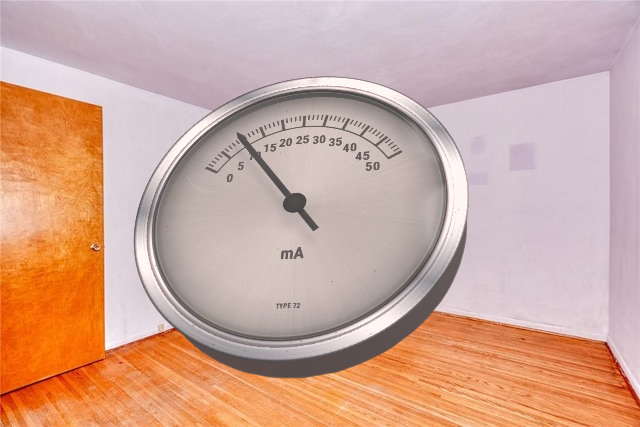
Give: 10 mA
